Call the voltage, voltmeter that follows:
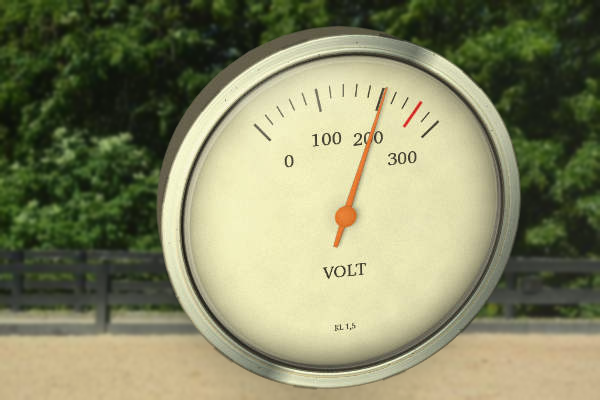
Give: 200 V
